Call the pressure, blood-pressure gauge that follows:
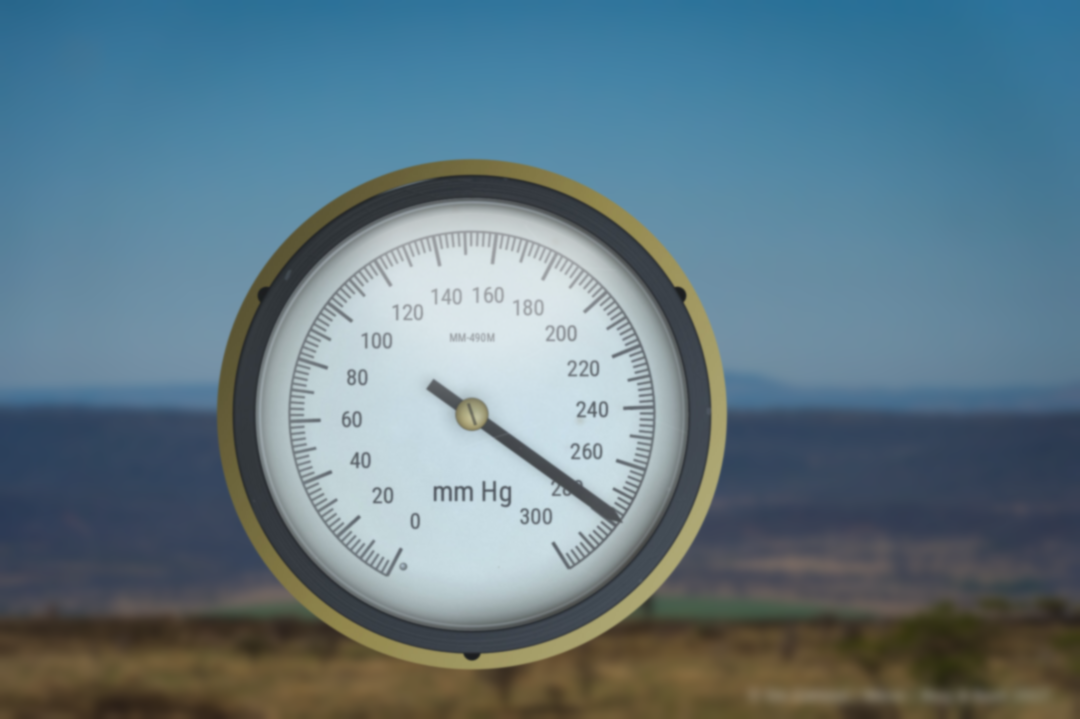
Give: 278 mmHg
